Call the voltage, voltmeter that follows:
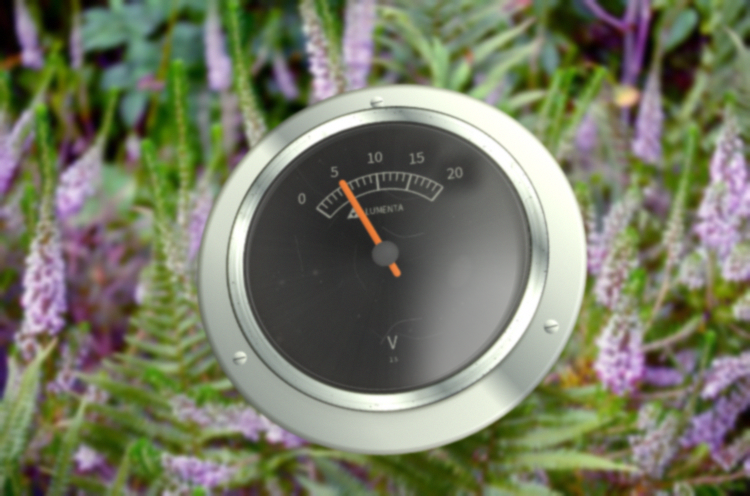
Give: 5 V
